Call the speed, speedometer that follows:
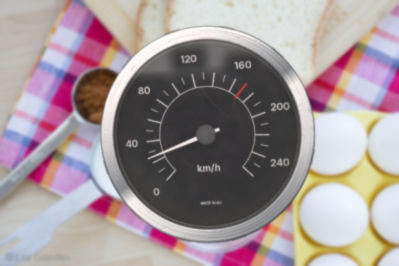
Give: 25 km/h
